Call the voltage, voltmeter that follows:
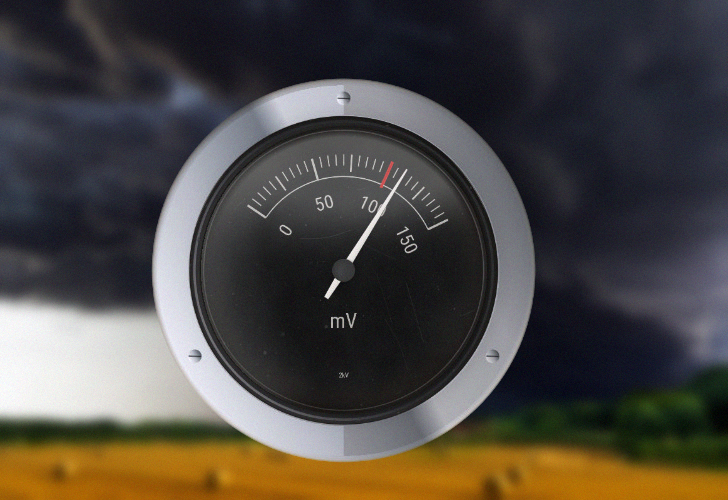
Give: 110 mV
